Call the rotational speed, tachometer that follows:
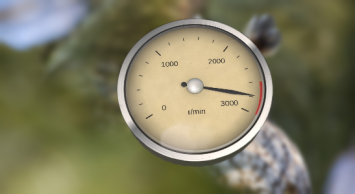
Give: 2800 rpm
